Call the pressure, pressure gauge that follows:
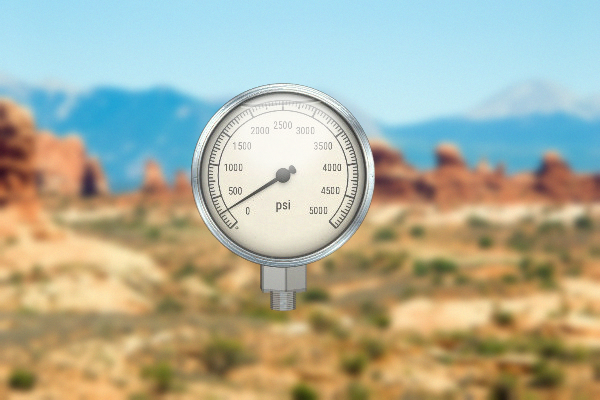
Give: 250 psi
